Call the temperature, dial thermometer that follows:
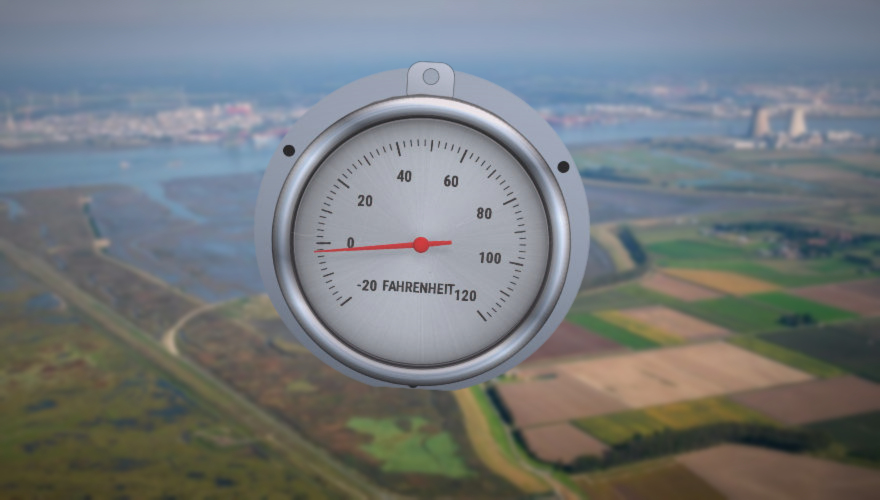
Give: -2 °F
